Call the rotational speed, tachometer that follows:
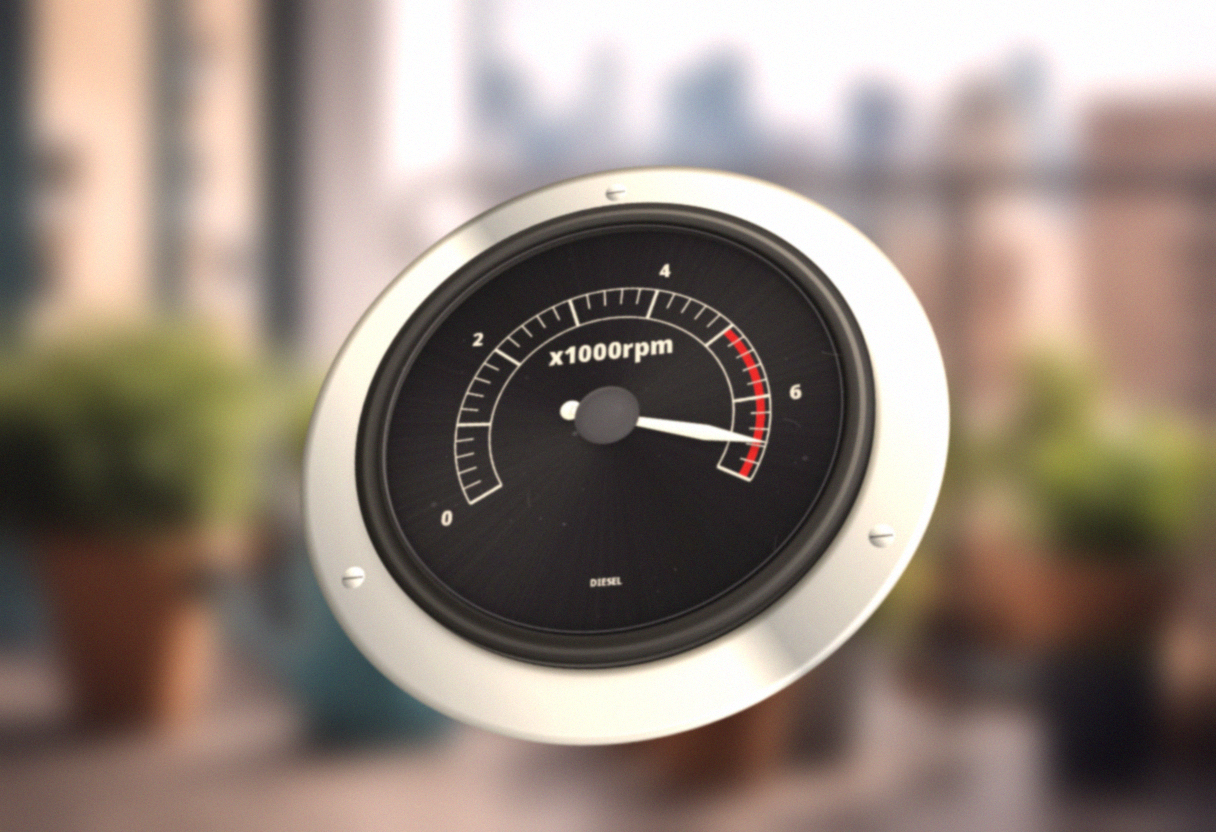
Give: 6600 rpm
